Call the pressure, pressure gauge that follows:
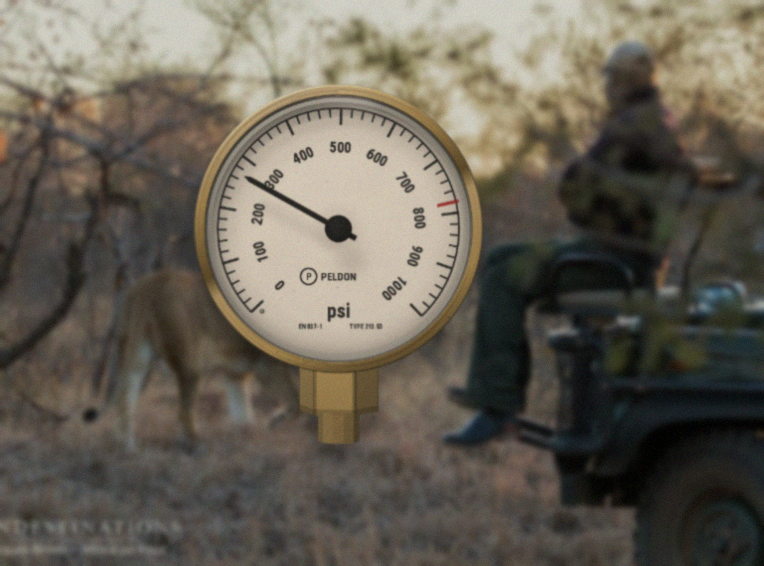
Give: 270 psi
